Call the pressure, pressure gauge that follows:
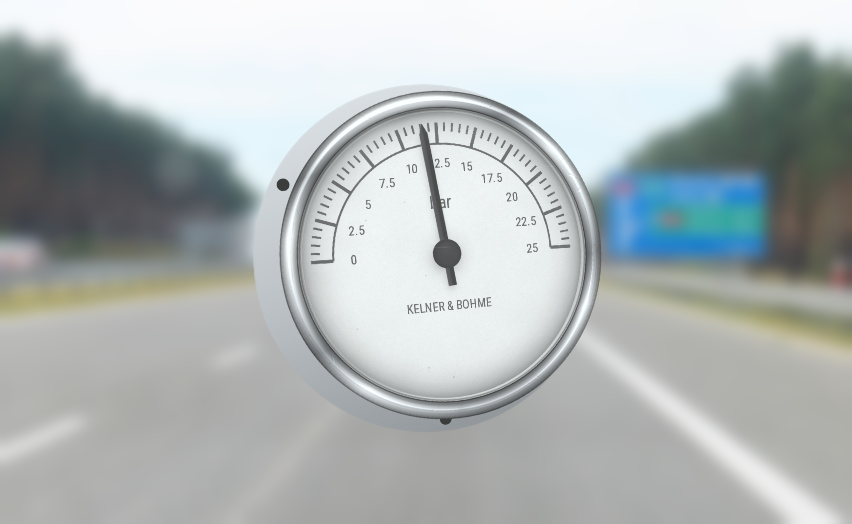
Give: 11.5 bar
